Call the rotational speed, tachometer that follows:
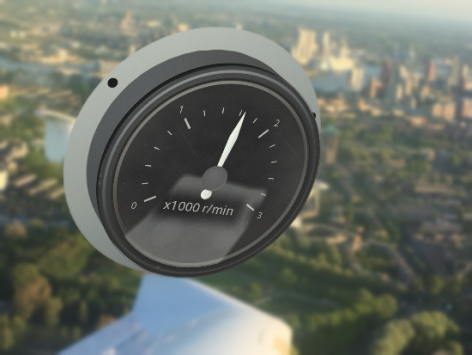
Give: 1600 rpm
